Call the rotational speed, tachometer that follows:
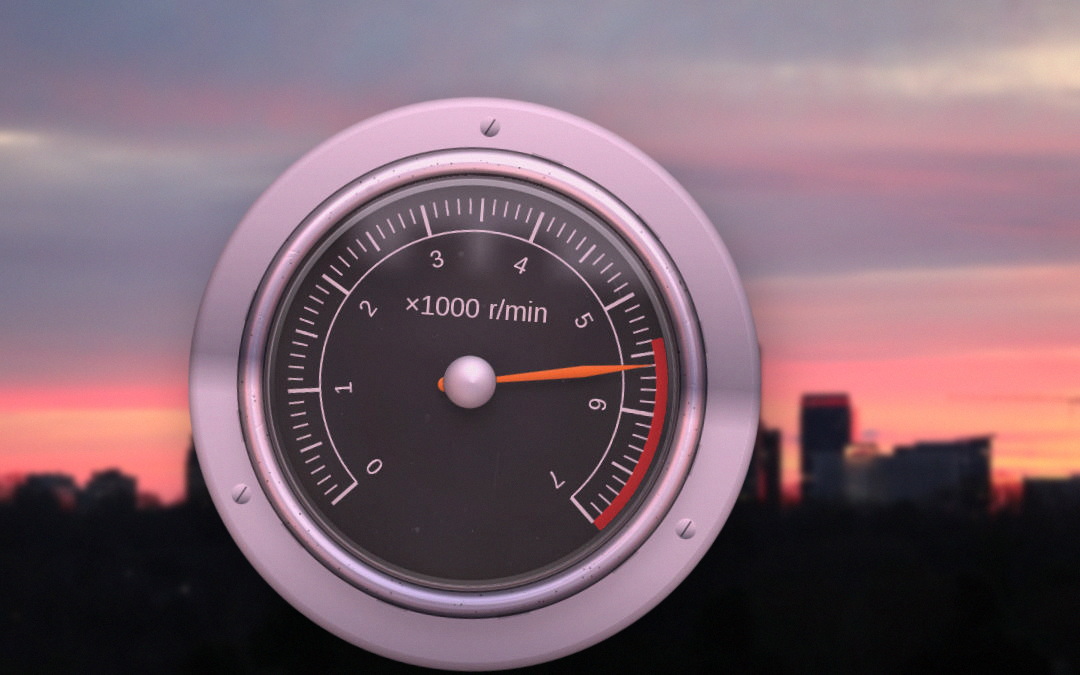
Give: 5600 rpm
